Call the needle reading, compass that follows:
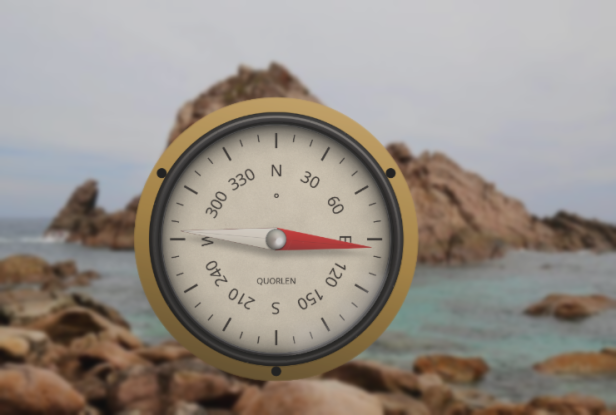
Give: 95 °
